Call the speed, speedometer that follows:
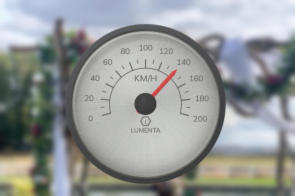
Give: 140 km/h
